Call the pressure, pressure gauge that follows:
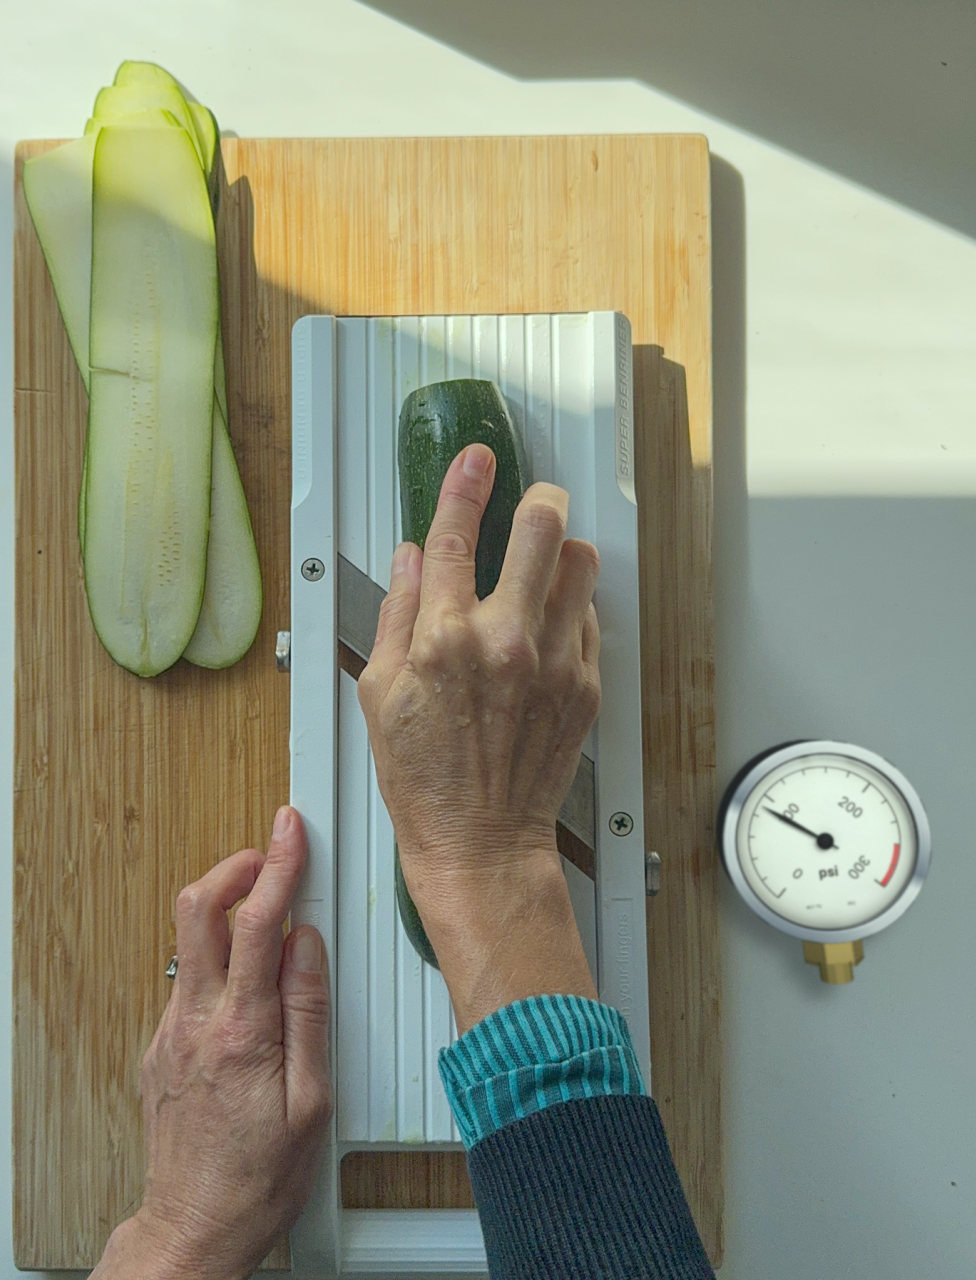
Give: 90 psi
